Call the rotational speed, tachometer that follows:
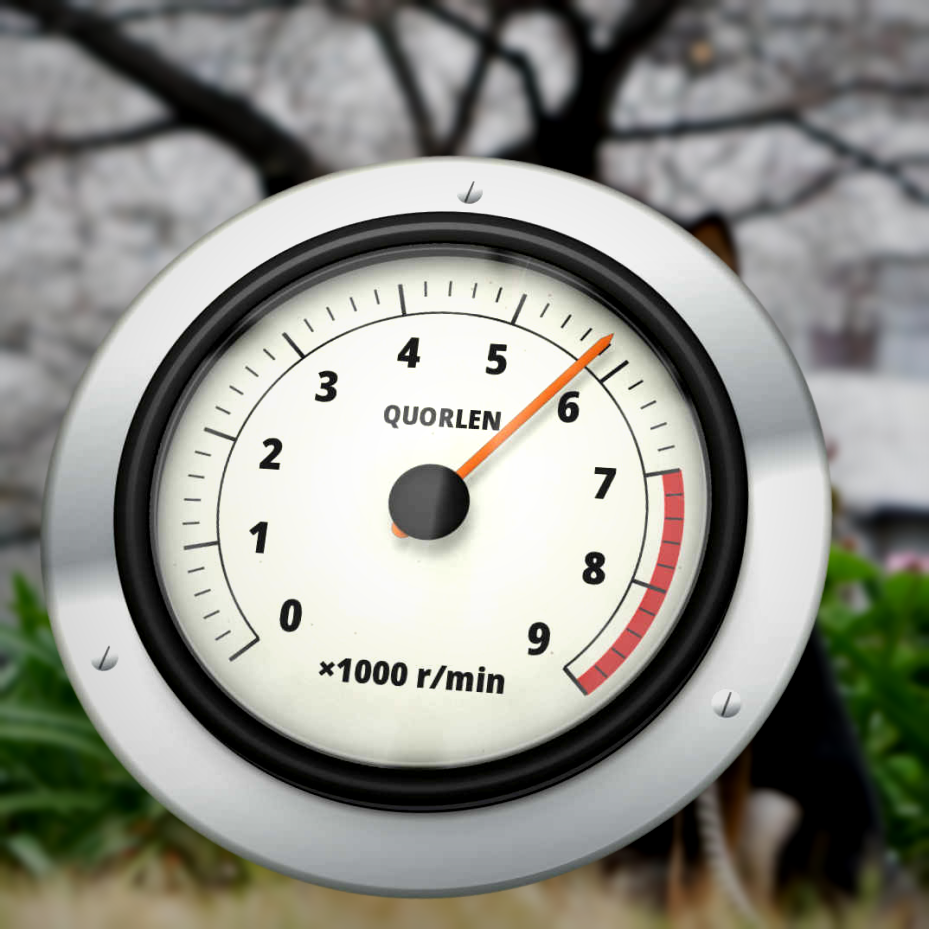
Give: 5800 rpm
